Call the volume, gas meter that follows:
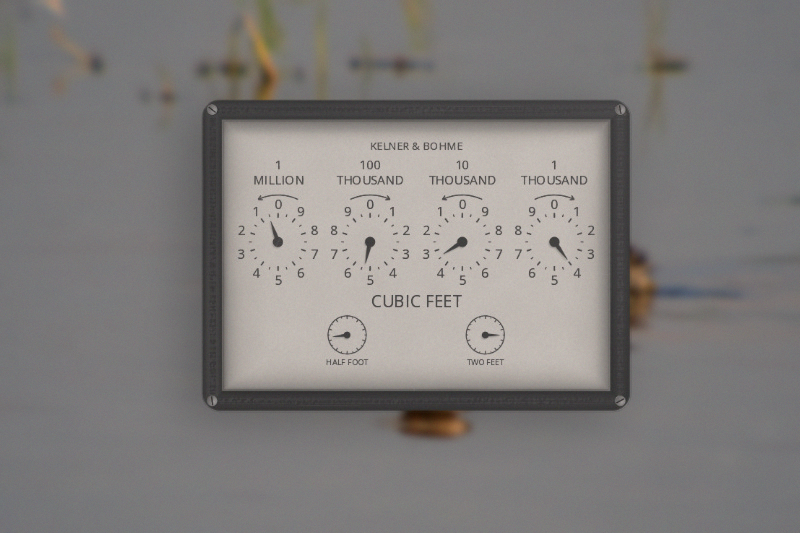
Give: 53400 ft³
